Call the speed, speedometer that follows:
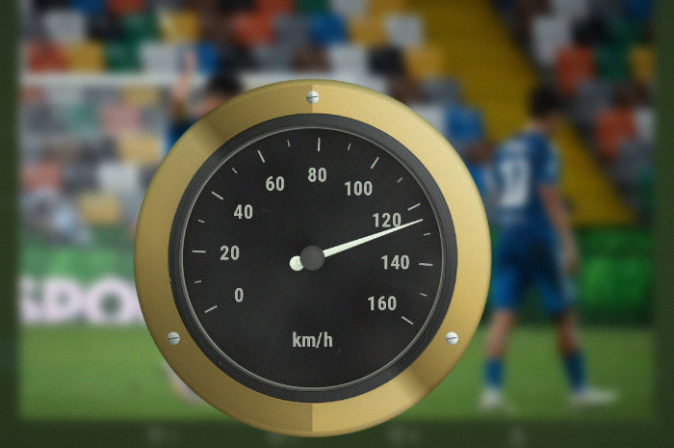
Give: 125 km/h
